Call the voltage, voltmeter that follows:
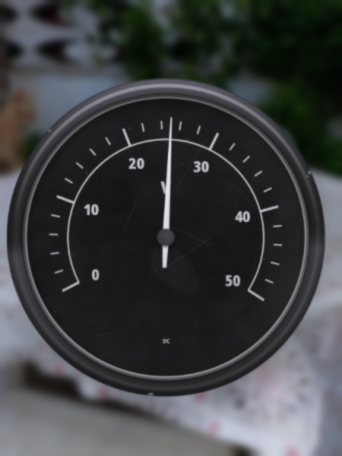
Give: 25 V
